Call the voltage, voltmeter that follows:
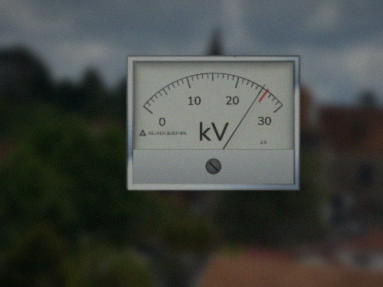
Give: 25 kV
